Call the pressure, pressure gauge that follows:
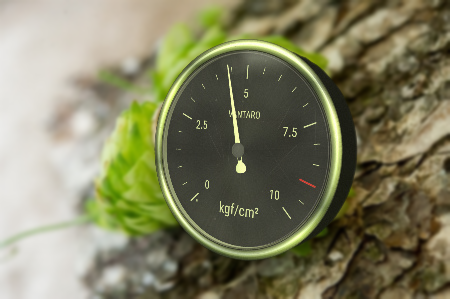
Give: 4.5 kg/cm²
